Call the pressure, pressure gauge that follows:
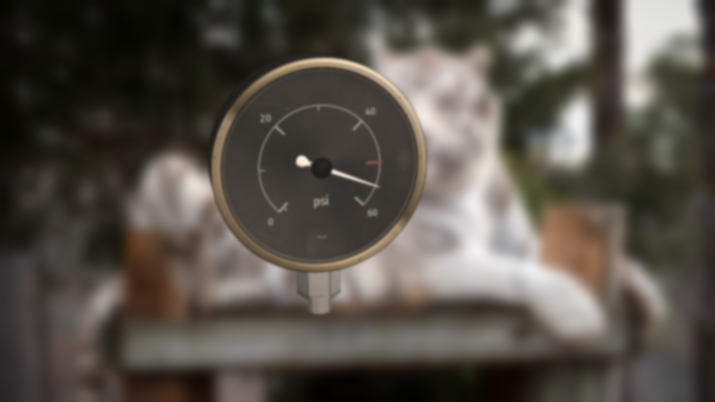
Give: 55 psi
